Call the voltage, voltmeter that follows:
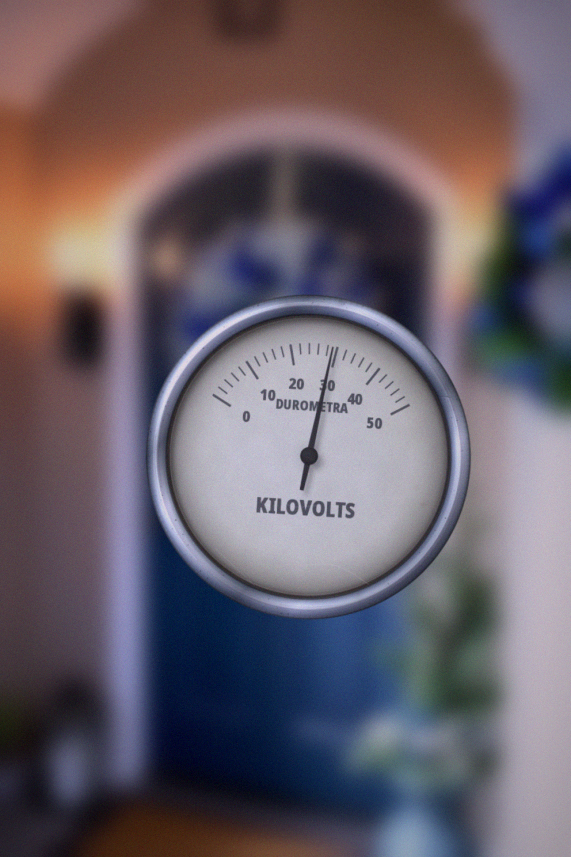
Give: 29 kV
